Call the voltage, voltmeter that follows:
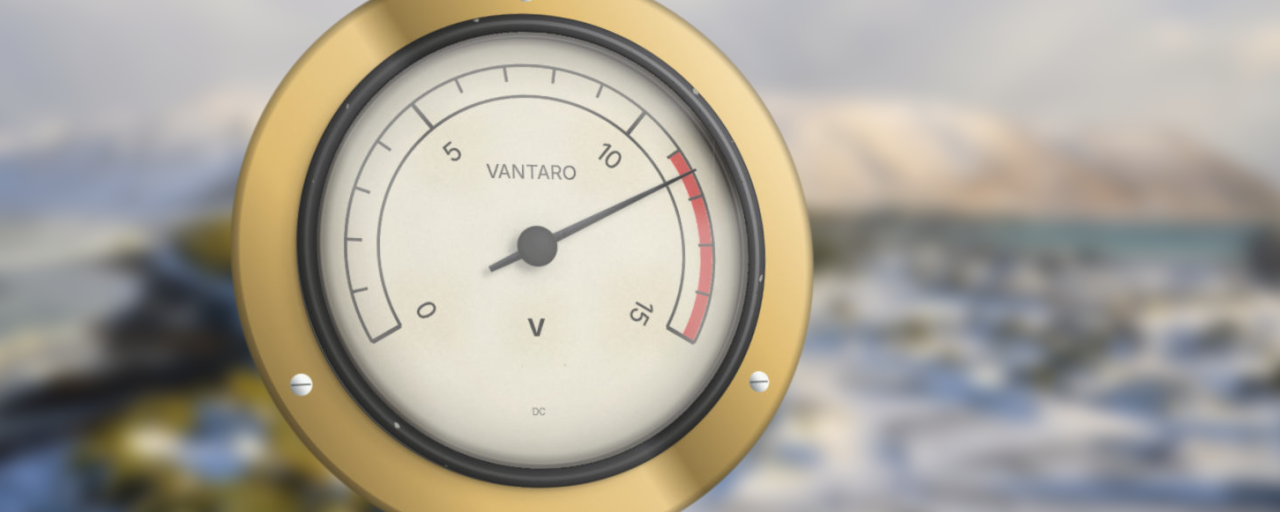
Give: 11.5 V
